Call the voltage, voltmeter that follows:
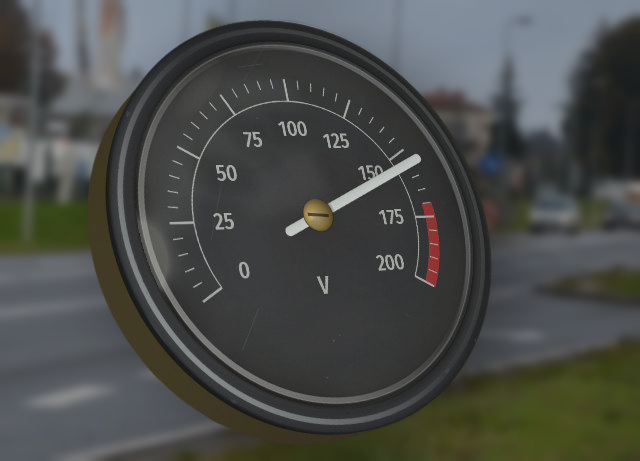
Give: 155 V
